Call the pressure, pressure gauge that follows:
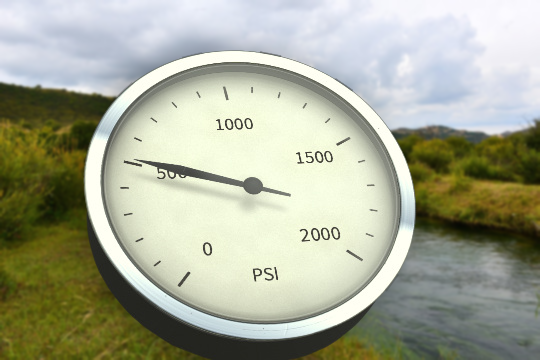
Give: 500 psi
